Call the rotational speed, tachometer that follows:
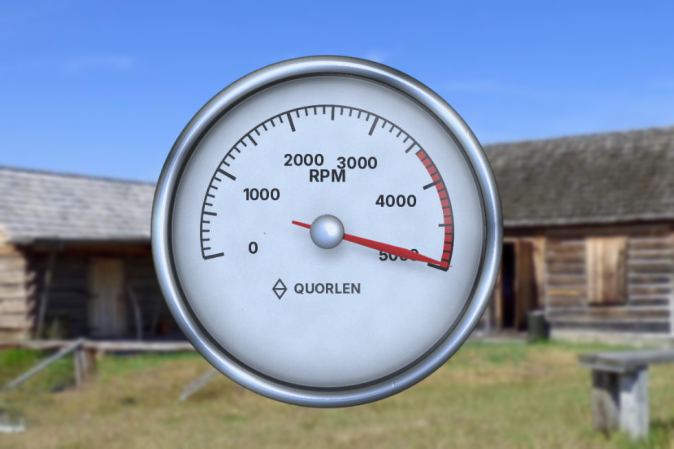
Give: 4950 rpm
